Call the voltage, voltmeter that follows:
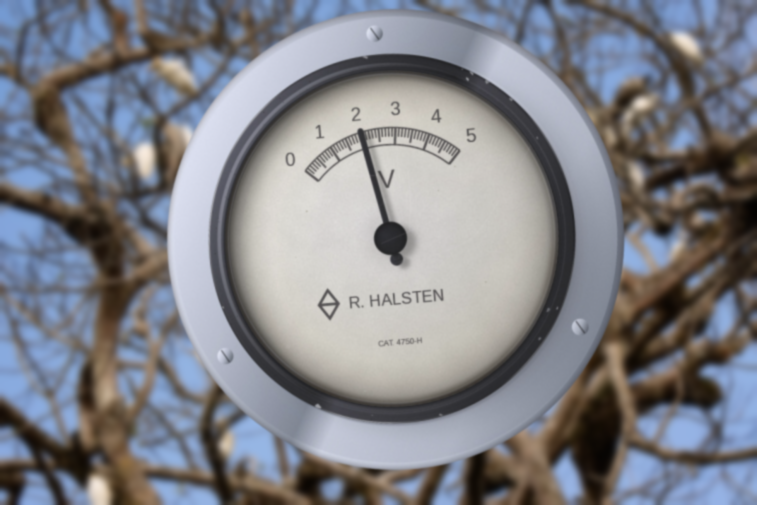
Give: 2 V
